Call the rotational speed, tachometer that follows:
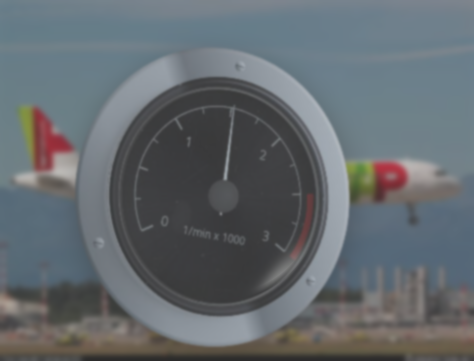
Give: 1500 rpm
